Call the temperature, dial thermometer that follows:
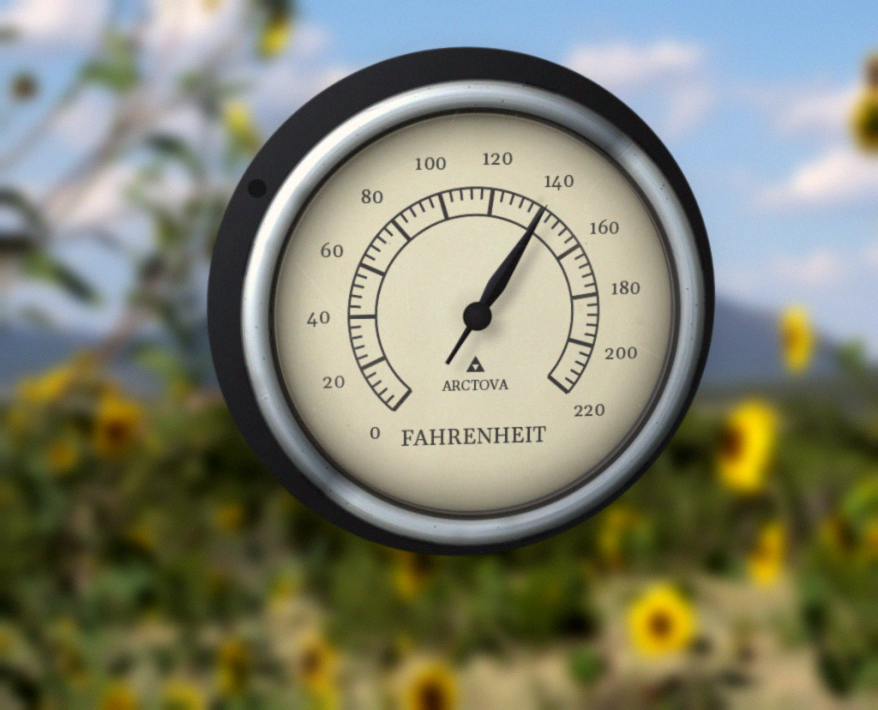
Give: 140 °F
